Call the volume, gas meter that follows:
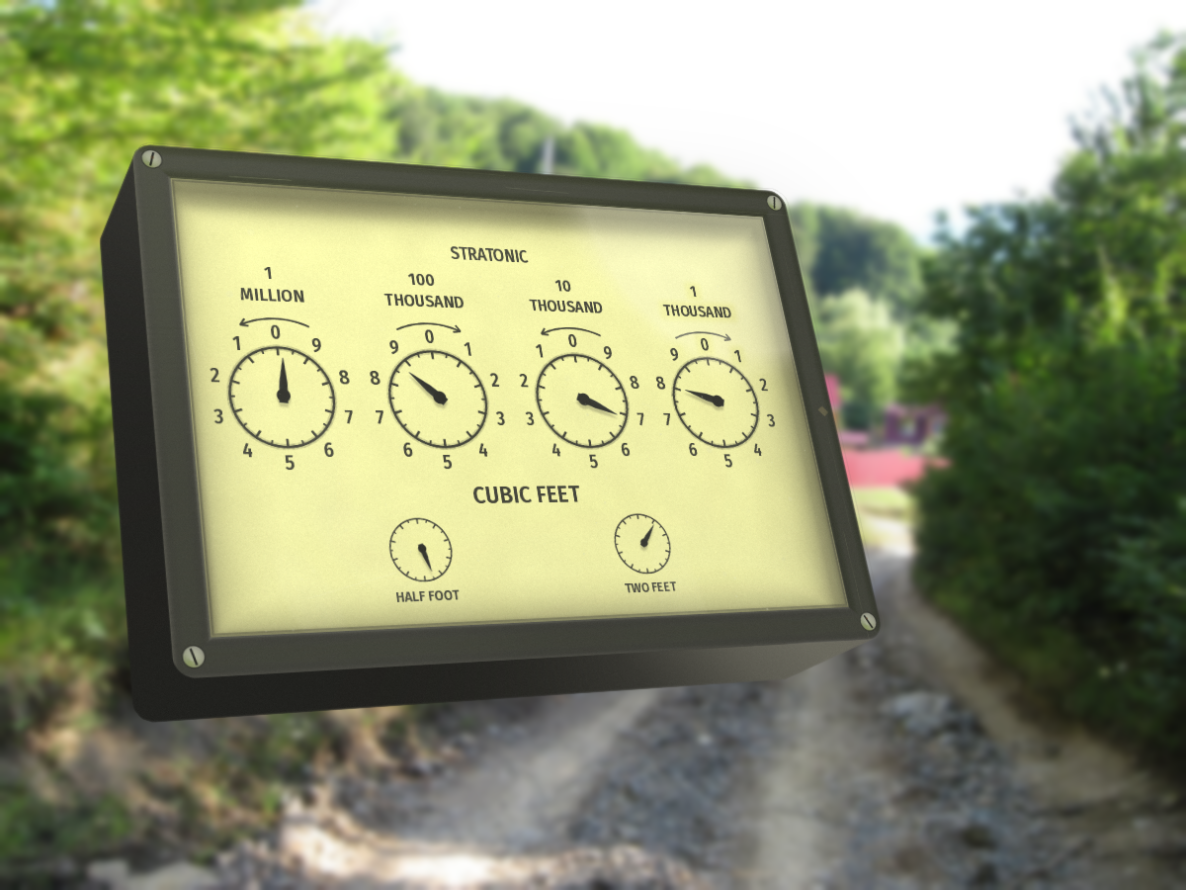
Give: 986800 ft³
